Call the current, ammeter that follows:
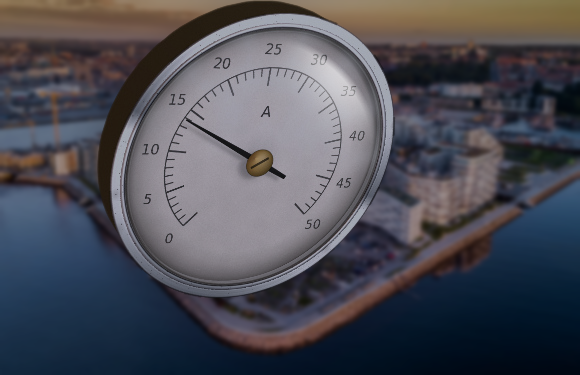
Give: 14 A
